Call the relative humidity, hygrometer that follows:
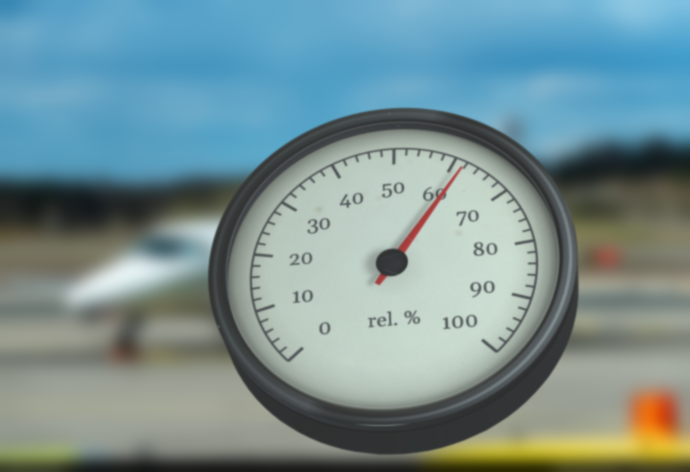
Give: 62 %
